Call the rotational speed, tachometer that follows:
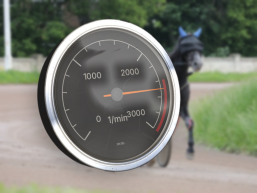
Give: 2500 rpm
